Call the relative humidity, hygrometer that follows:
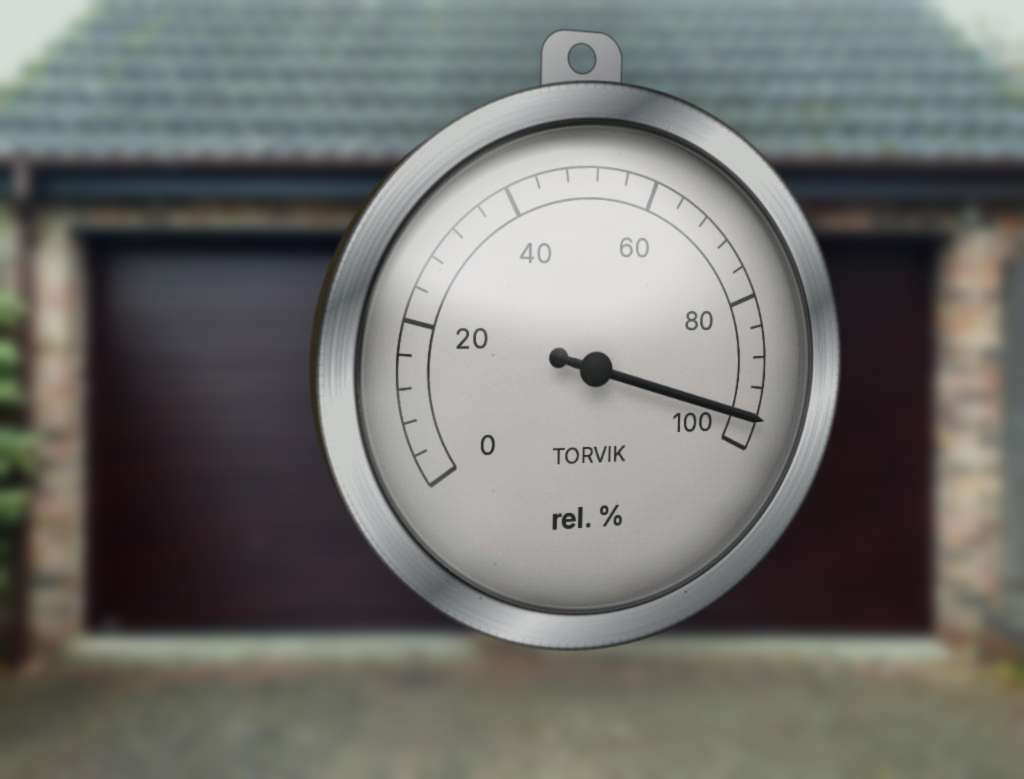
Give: 96 %
